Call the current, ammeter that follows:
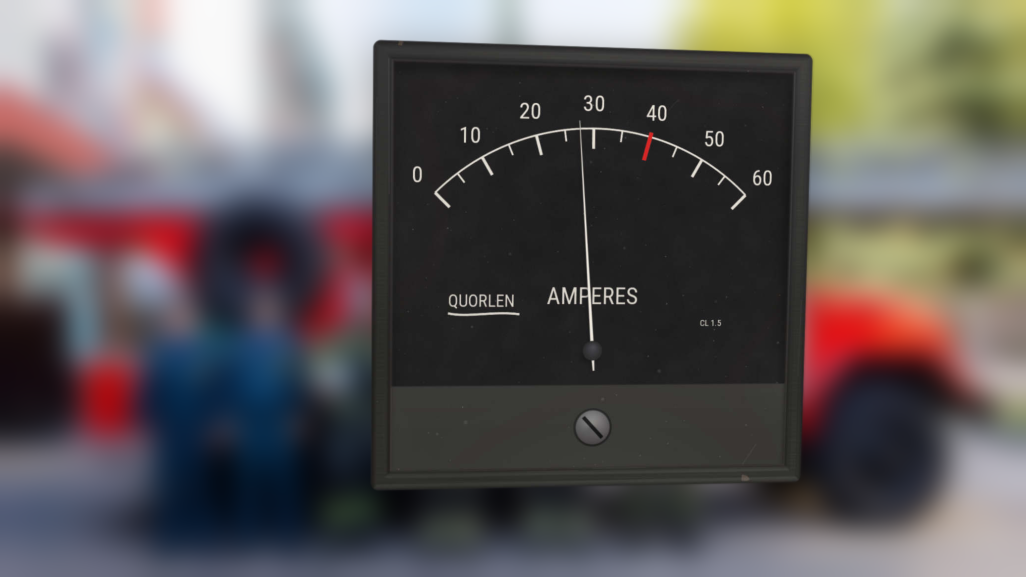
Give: 27.5 A
